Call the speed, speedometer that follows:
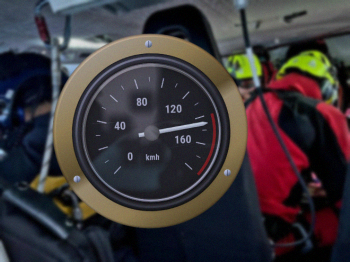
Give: 145 km/h
